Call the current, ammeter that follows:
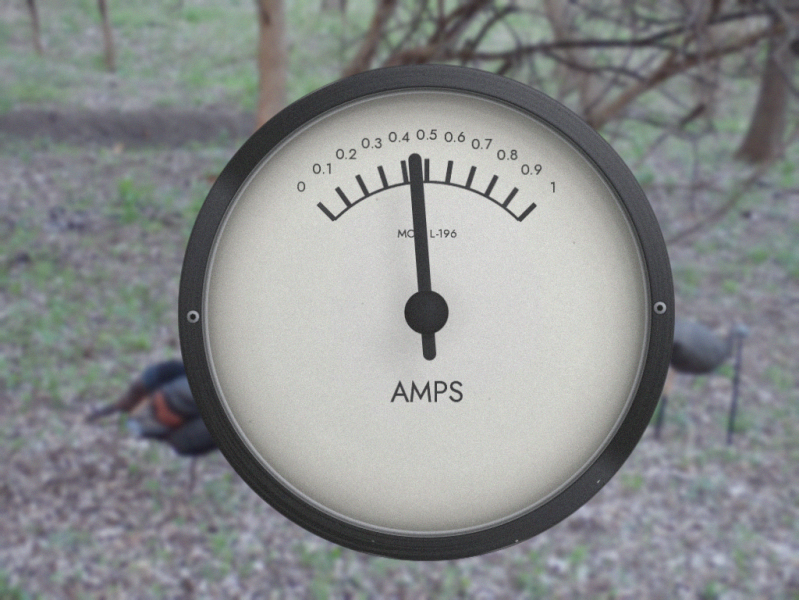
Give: 0.45 A
